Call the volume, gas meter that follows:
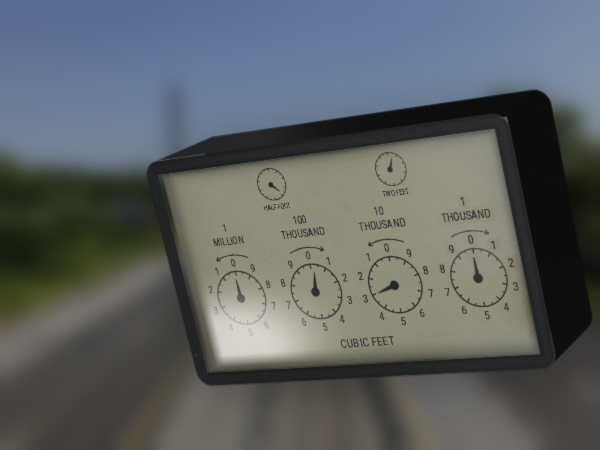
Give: 3000 ft³
